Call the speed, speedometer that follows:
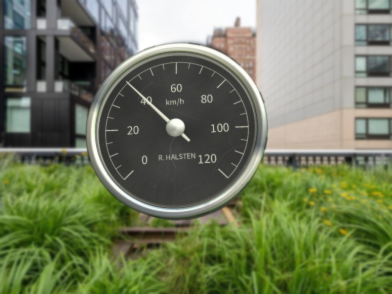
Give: 40 km/h
